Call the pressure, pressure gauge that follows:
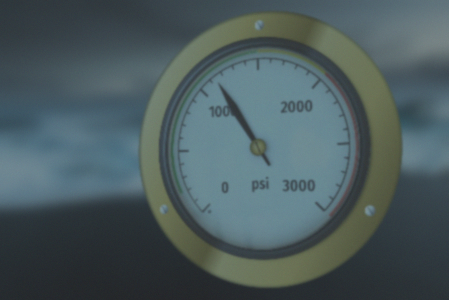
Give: 1150 psi
